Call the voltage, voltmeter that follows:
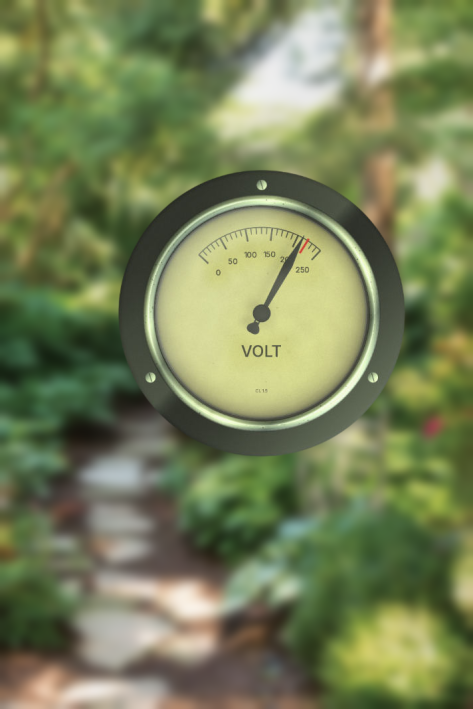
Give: 210 V
